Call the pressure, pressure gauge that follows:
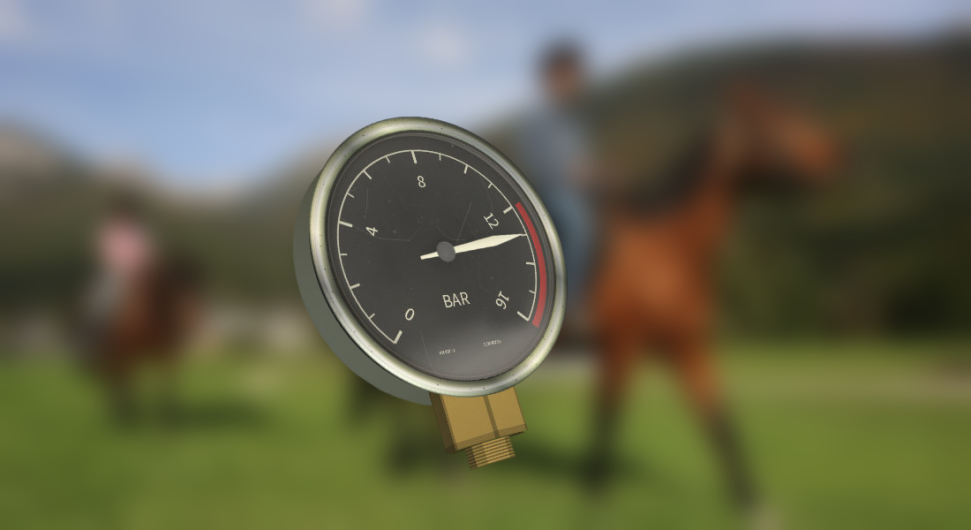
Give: 13 bar
